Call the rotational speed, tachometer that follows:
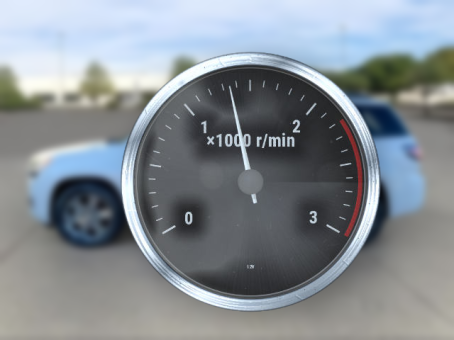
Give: 1350 rpm
